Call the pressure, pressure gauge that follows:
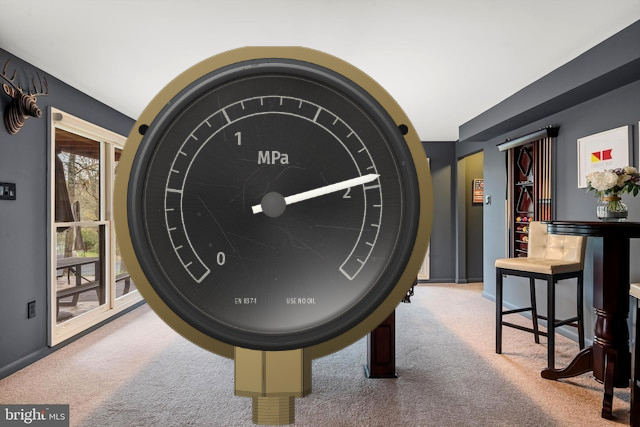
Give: 1.95 MPa
